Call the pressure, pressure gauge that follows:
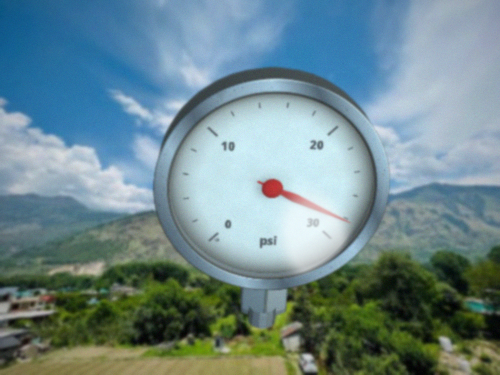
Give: 28 psi
